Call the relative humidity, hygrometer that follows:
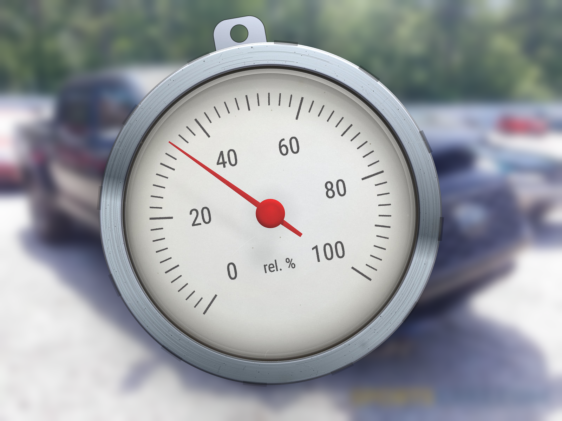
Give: 34 %
